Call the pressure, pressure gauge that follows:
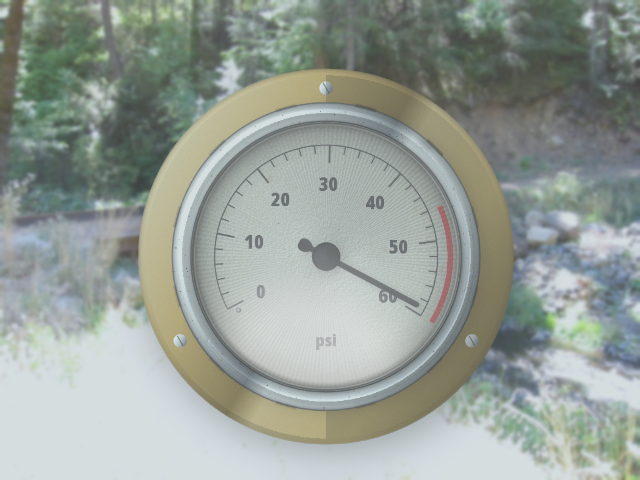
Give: 59 psi
